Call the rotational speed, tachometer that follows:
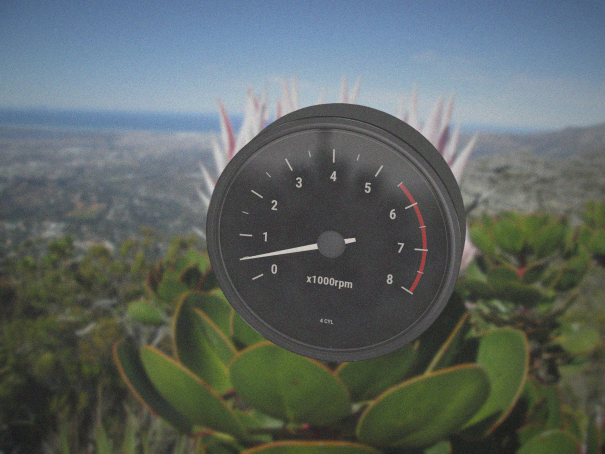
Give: 500 rpm
